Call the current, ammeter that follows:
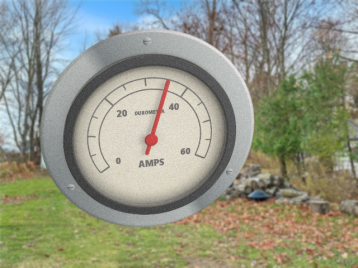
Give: 35 A
